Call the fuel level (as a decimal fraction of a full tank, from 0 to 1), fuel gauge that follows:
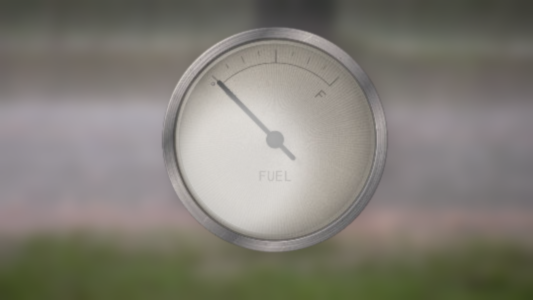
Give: 0
